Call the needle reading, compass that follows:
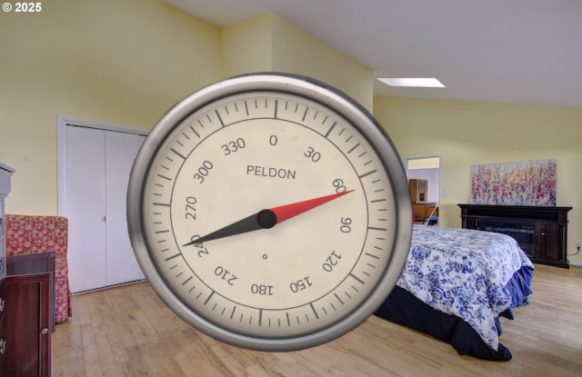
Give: 65 °
